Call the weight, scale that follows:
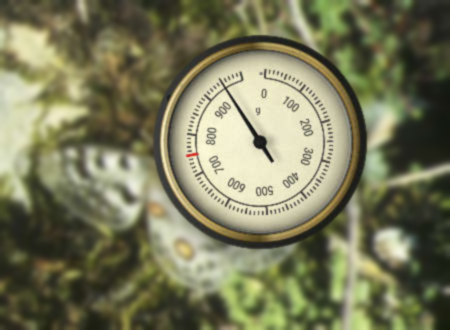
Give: 950 g
